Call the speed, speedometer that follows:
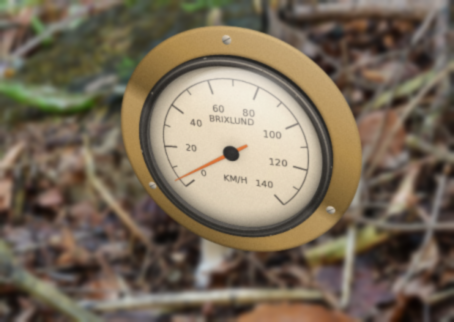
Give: 5 km/h
